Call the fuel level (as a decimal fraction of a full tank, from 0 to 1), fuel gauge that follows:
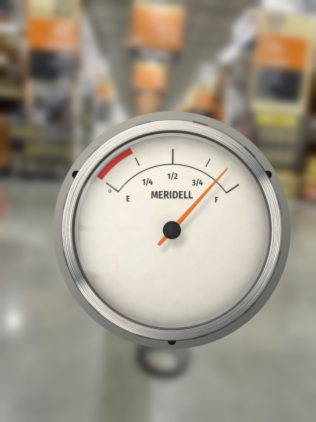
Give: 0.875
